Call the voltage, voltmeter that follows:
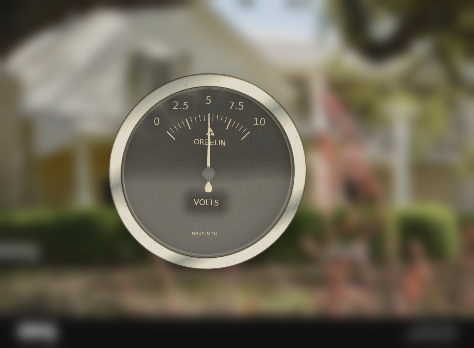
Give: 5 V
